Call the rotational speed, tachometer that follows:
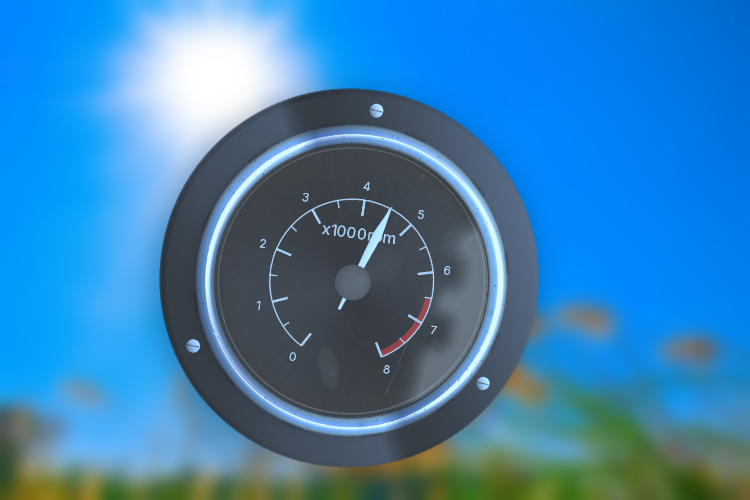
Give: 4500 rpm
